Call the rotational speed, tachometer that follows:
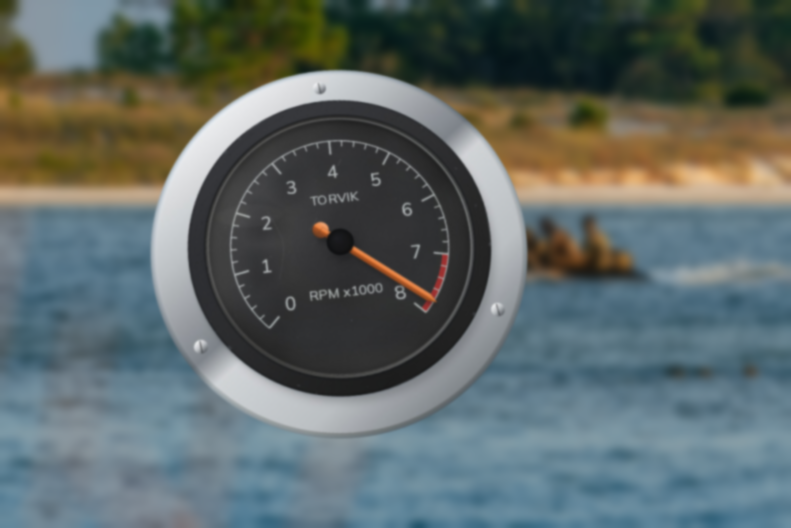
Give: 7800 rpm
